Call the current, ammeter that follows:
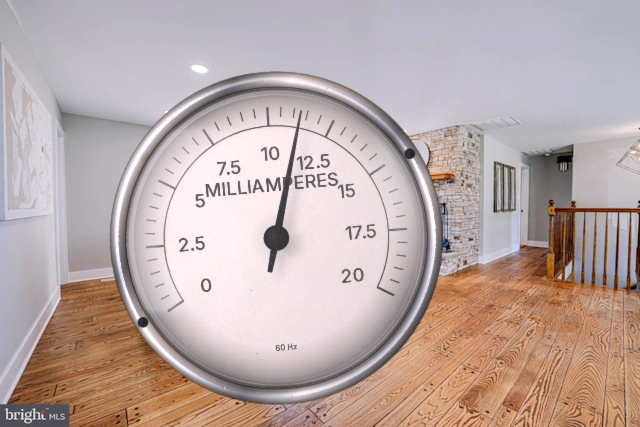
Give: 11.25 mA
